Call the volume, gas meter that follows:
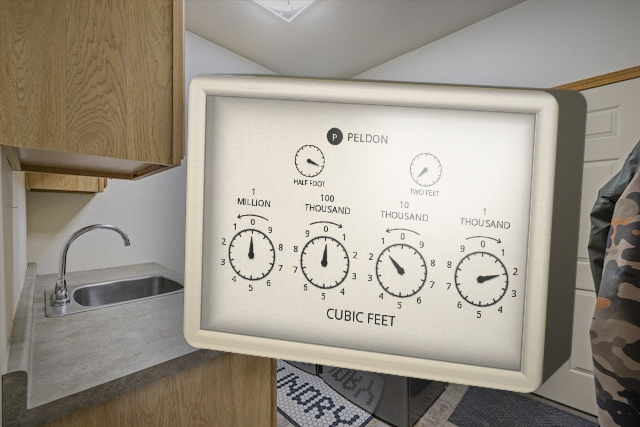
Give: 1200 ft³
